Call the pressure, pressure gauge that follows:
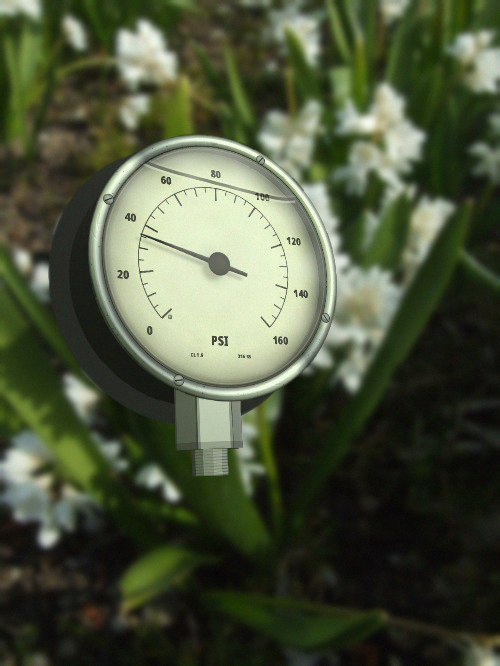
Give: 35 psi
